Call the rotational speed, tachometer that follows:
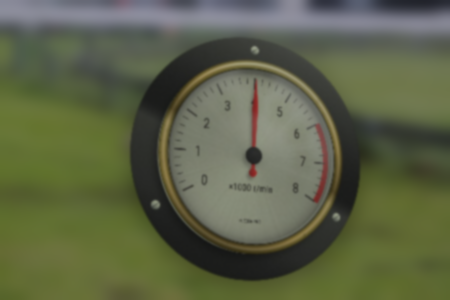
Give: 4000 rpm
